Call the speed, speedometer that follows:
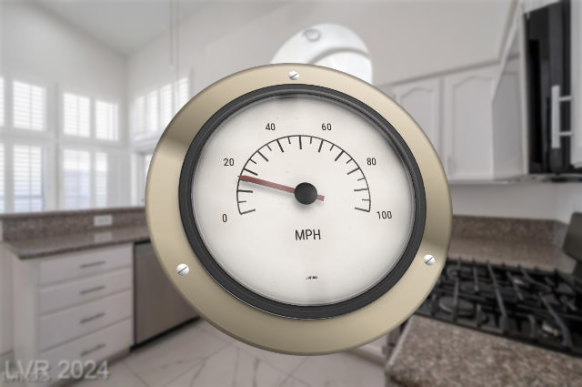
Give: 15 mph
